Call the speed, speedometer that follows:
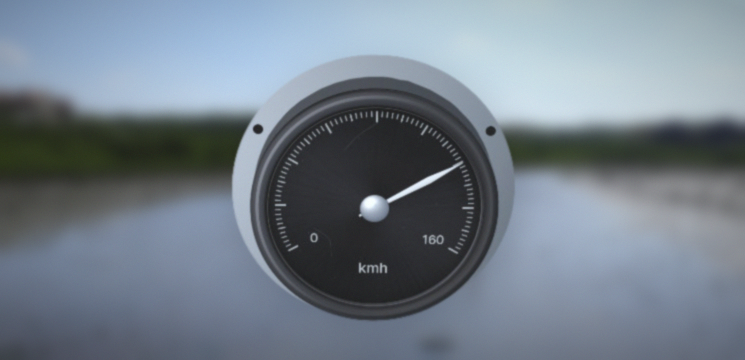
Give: 120 km/h
